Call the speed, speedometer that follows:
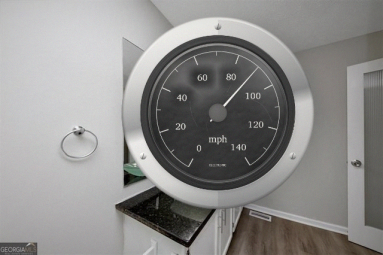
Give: 90 mph
